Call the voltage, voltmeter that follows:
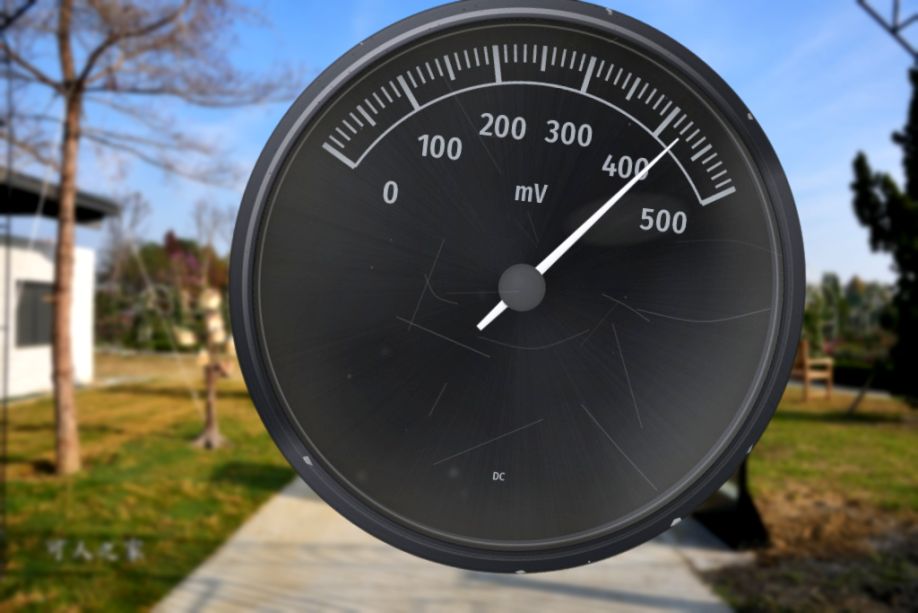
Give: 420 mV
